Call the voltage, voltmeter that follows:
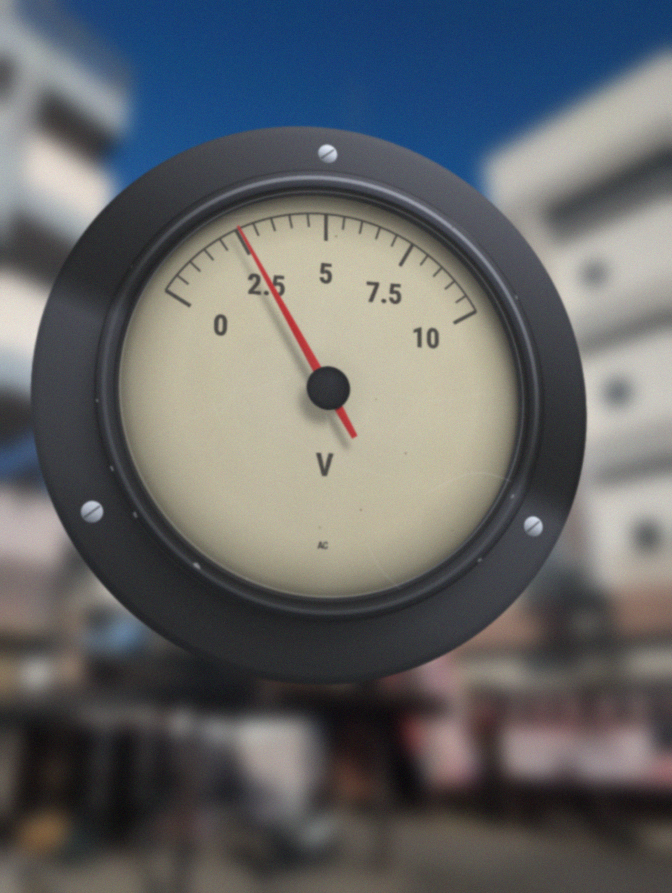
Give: 2.5 V
